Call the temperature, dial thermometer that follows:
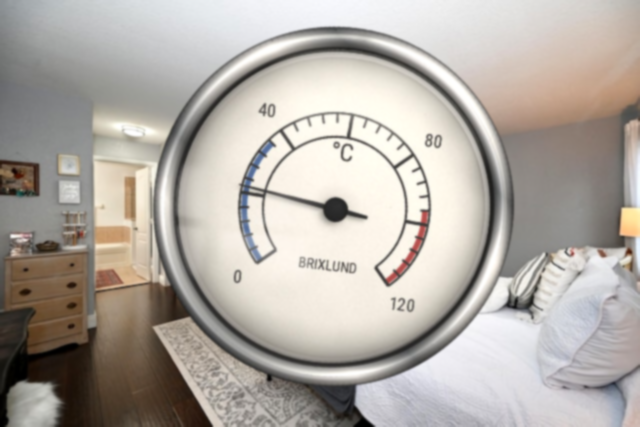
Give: 22 °C
